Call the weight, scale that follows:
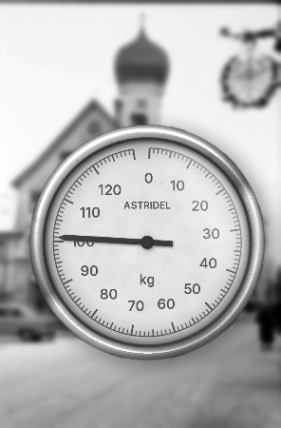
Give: 101 kg
